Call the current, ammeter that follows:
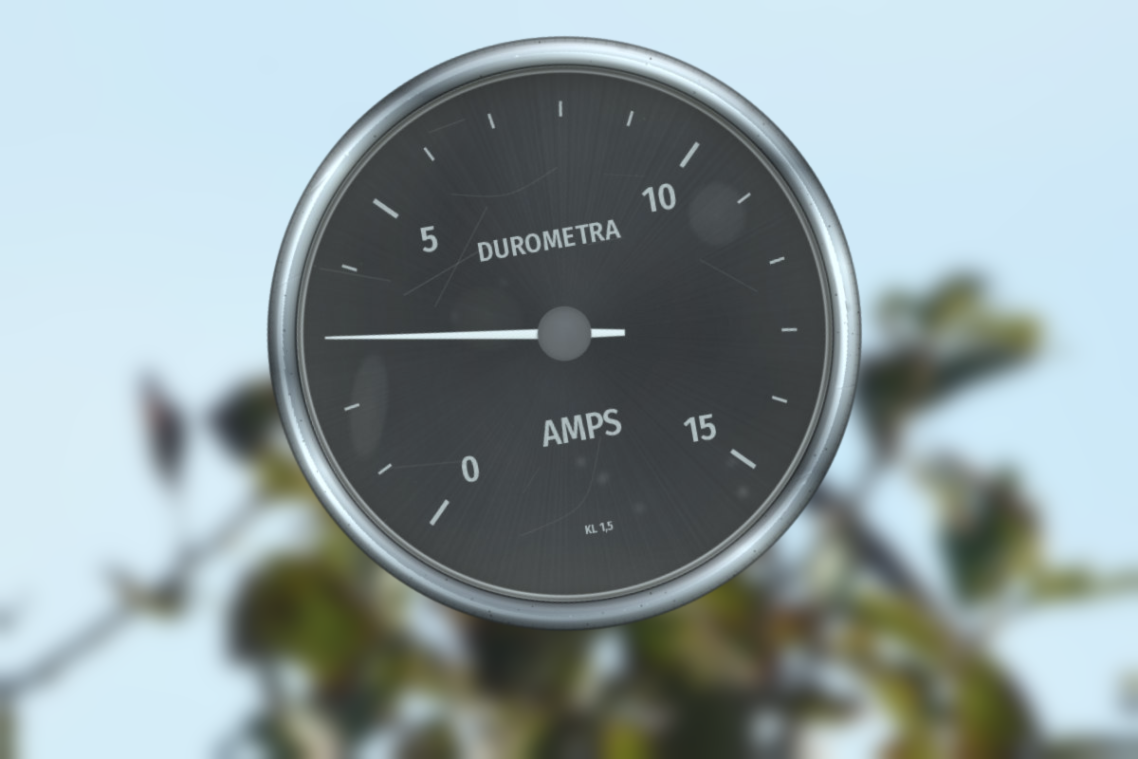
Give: 3 A
